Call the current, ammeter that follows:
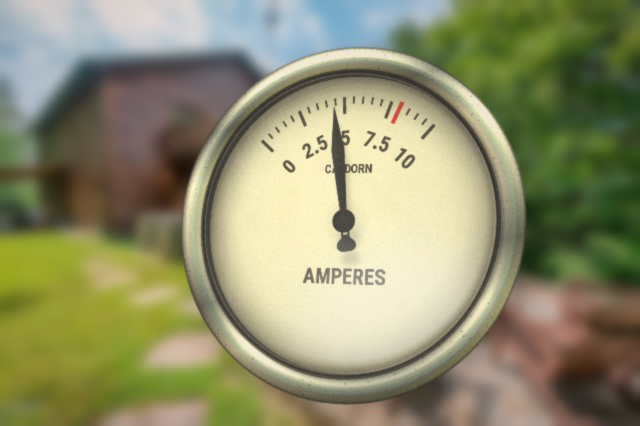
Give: 4.5 A
